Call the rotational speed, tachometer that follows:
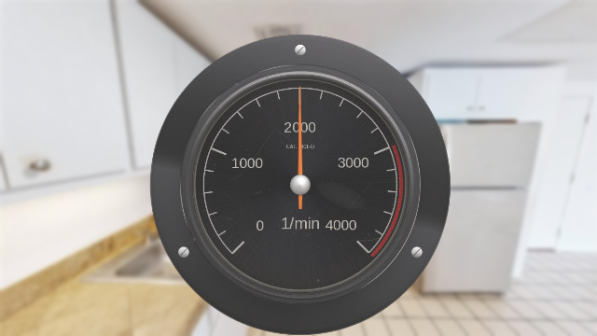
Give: 2000 rpm
